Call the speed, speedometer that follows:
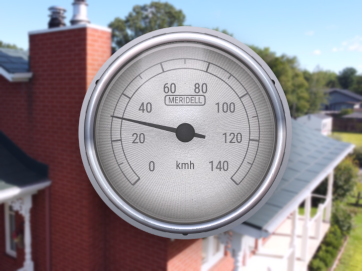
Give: 30 km/h
